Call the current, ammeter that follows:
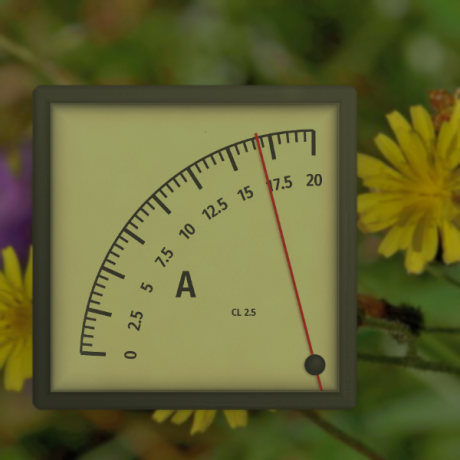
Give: 16.75 A
